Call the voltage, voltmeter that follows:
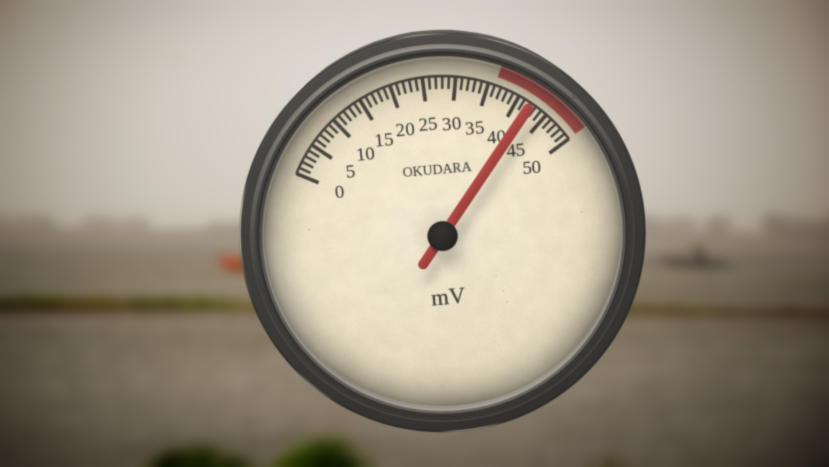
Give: 42 mV
